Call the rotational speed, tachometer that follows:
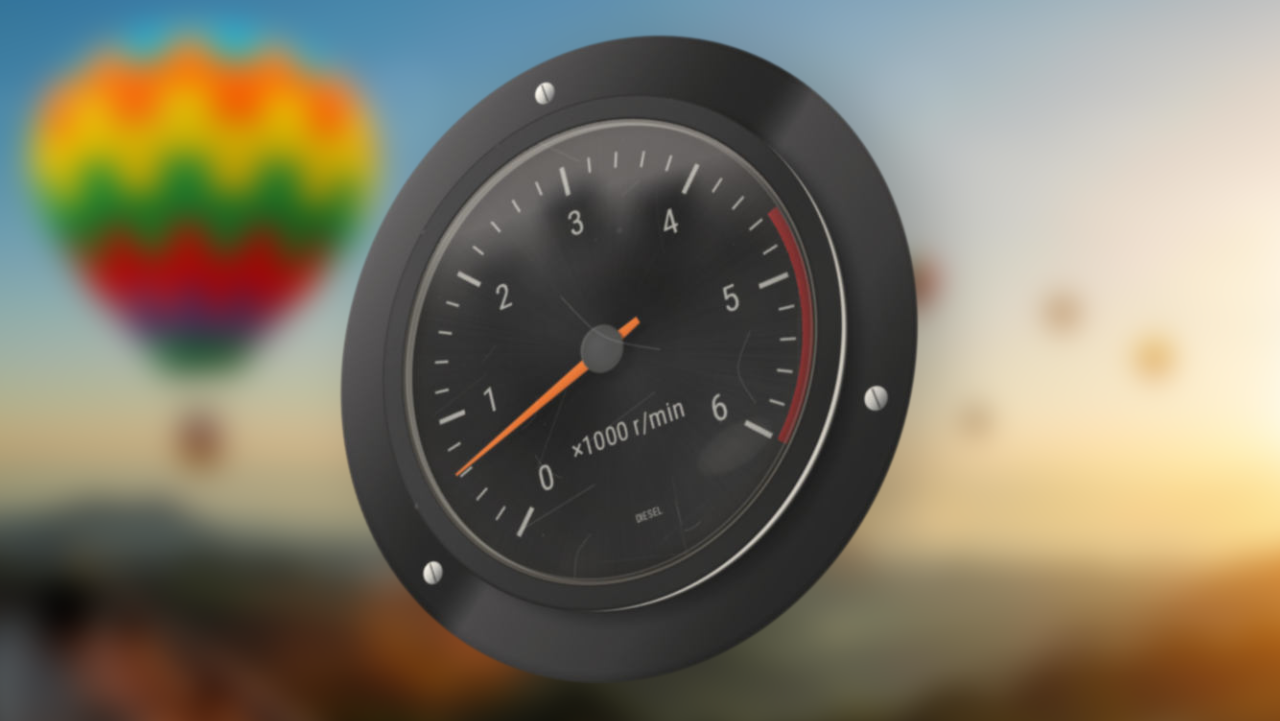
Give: 600 rpm
